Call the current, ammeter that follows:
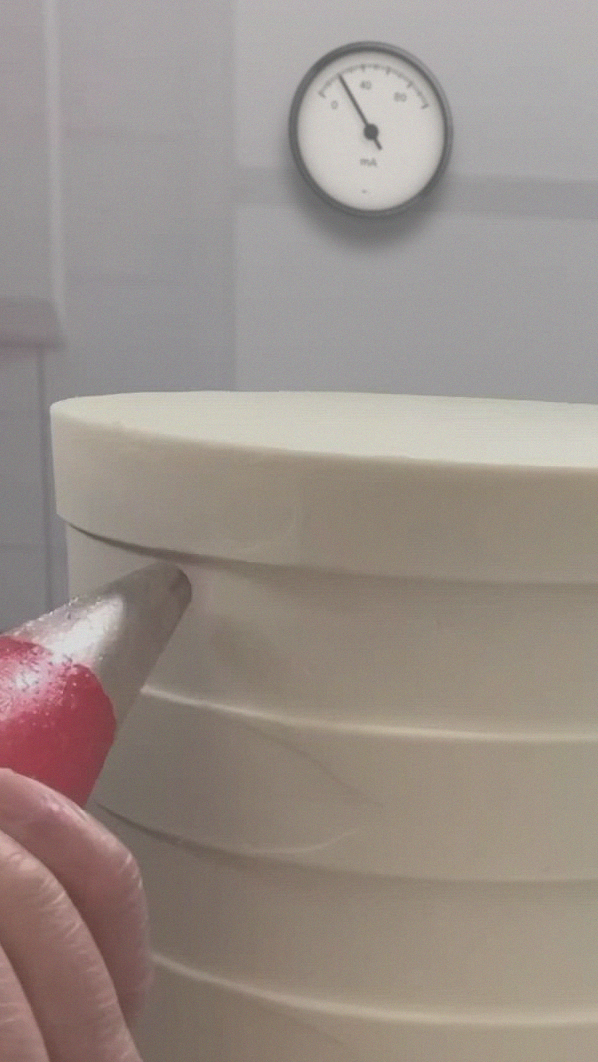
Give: 20 mA
